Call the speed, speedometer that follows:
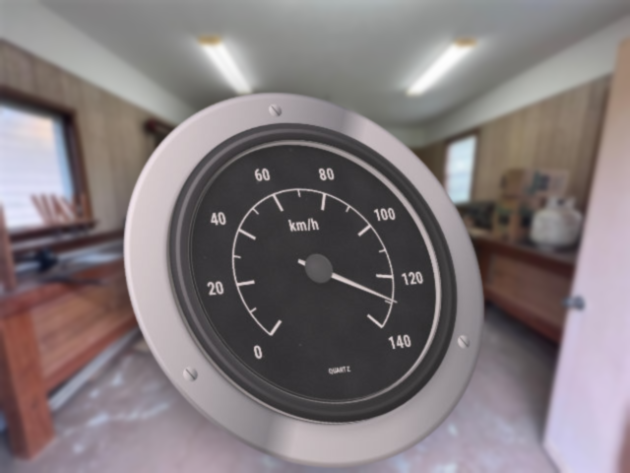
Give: 130 km/h
